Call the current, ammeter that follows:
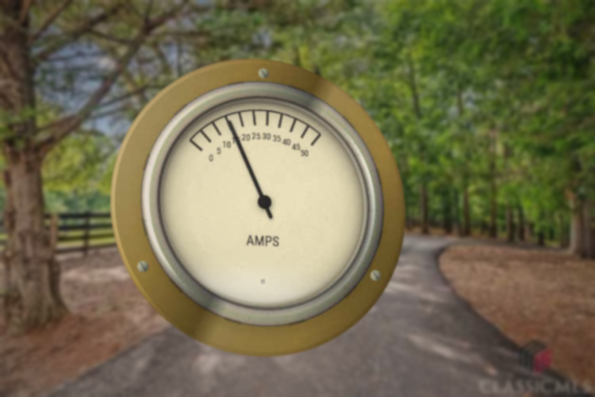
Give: 15 A
